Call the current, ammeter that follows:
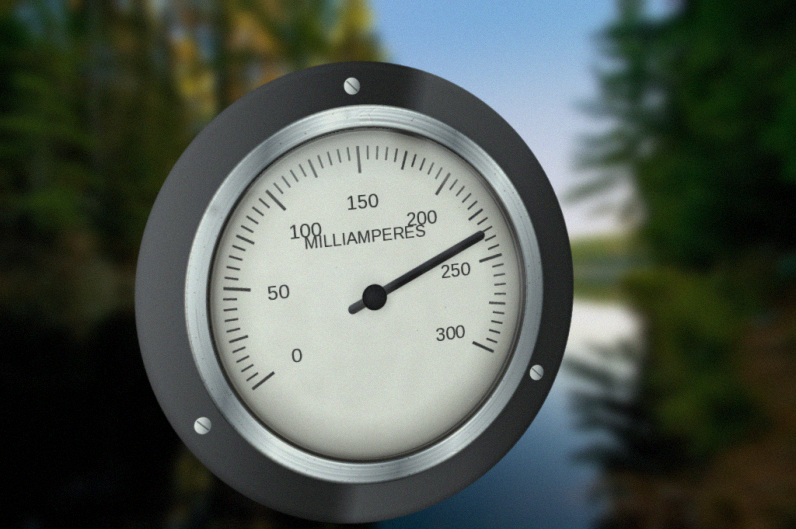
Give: 235 mA
